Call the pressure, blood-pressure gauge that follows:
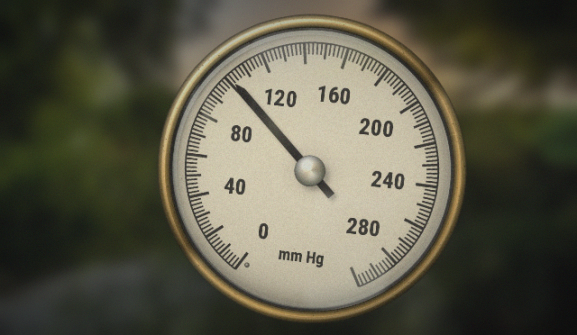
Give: 102 mmHg
